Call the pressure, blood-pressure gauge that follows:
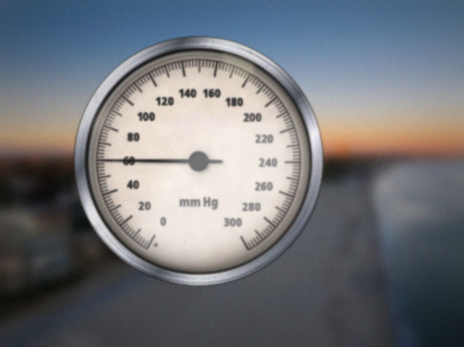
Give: 60 mmHg
